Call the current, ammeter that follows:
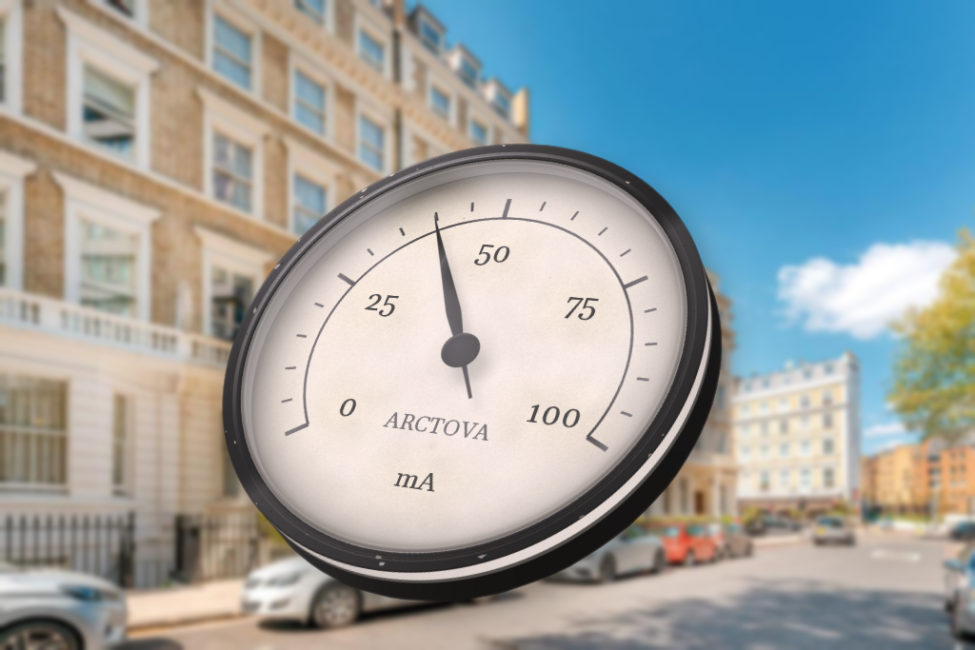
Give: 40 mA
